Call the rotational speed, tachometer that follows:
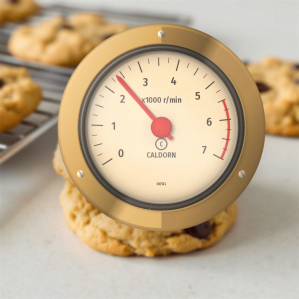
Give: 2375 rpm
